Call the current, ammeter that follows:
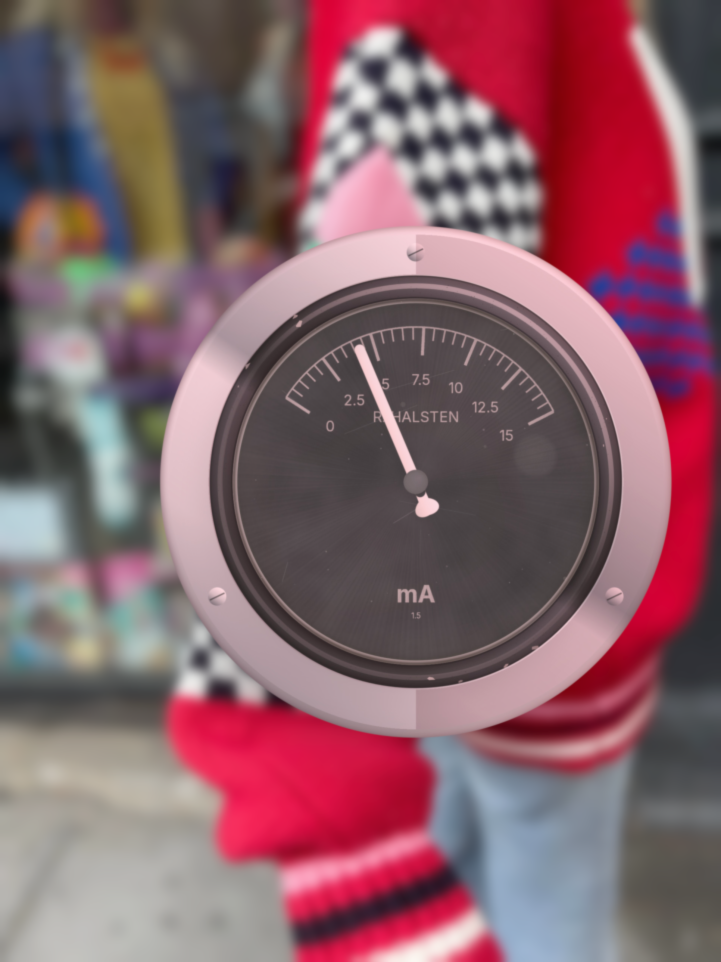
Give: 4.25 mA
